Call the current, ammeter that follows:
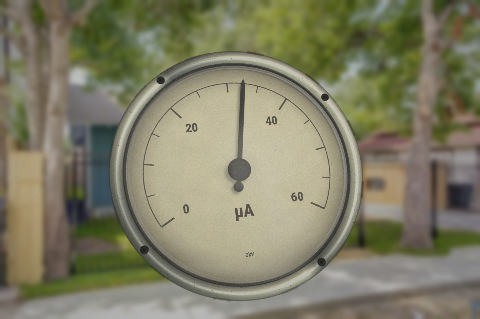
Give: 32.5 µA
